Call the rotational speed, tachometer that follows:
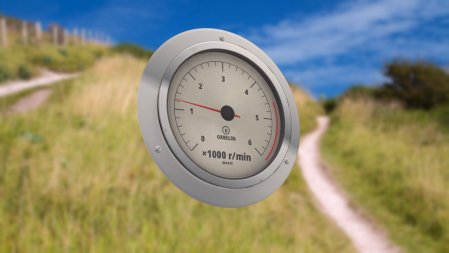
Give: 1200 rpm
